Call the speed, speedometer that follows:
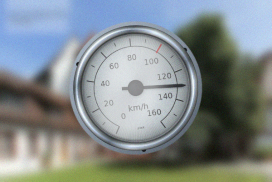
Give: 130 km/h
